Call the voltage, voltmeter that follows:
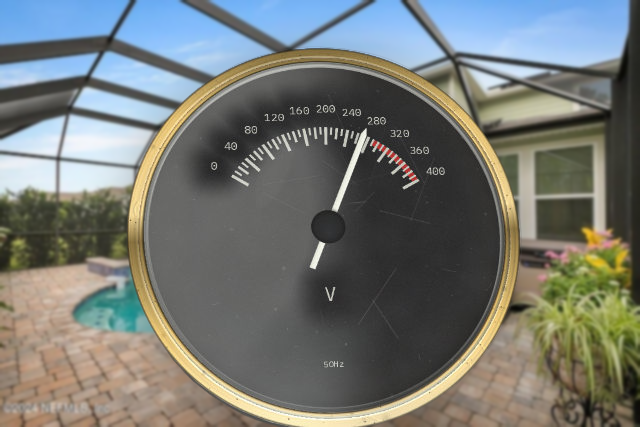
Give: 270 V
